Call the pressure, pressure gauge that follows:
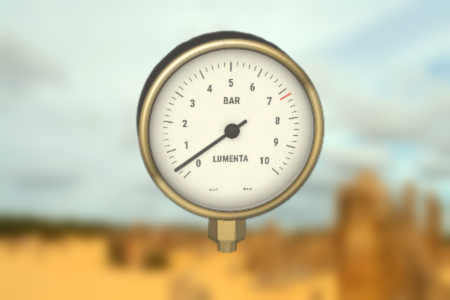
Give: 0.4 bar
